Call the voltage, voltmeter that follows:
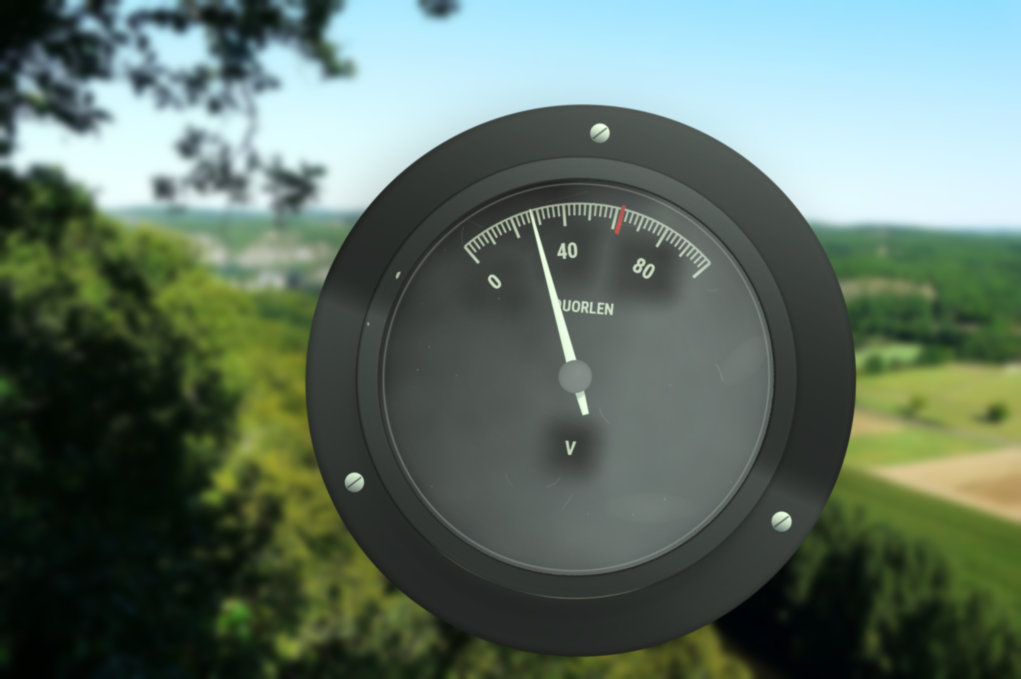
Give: 28 V
